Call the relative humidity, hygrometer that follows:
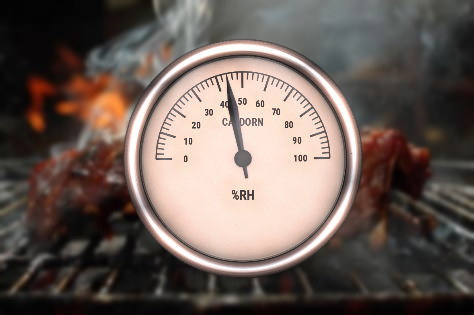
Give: 44 %
